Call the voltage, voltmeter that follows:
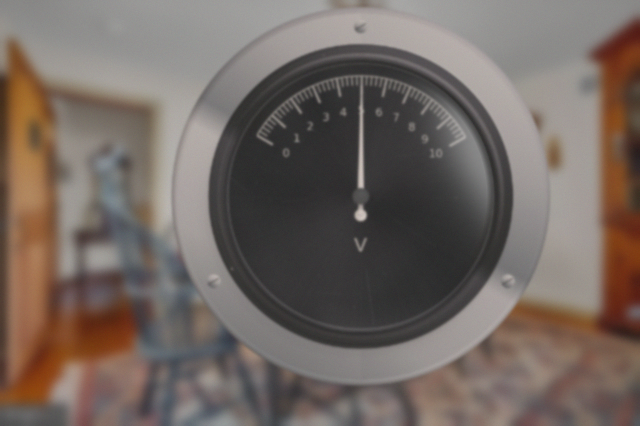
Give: 5 V
